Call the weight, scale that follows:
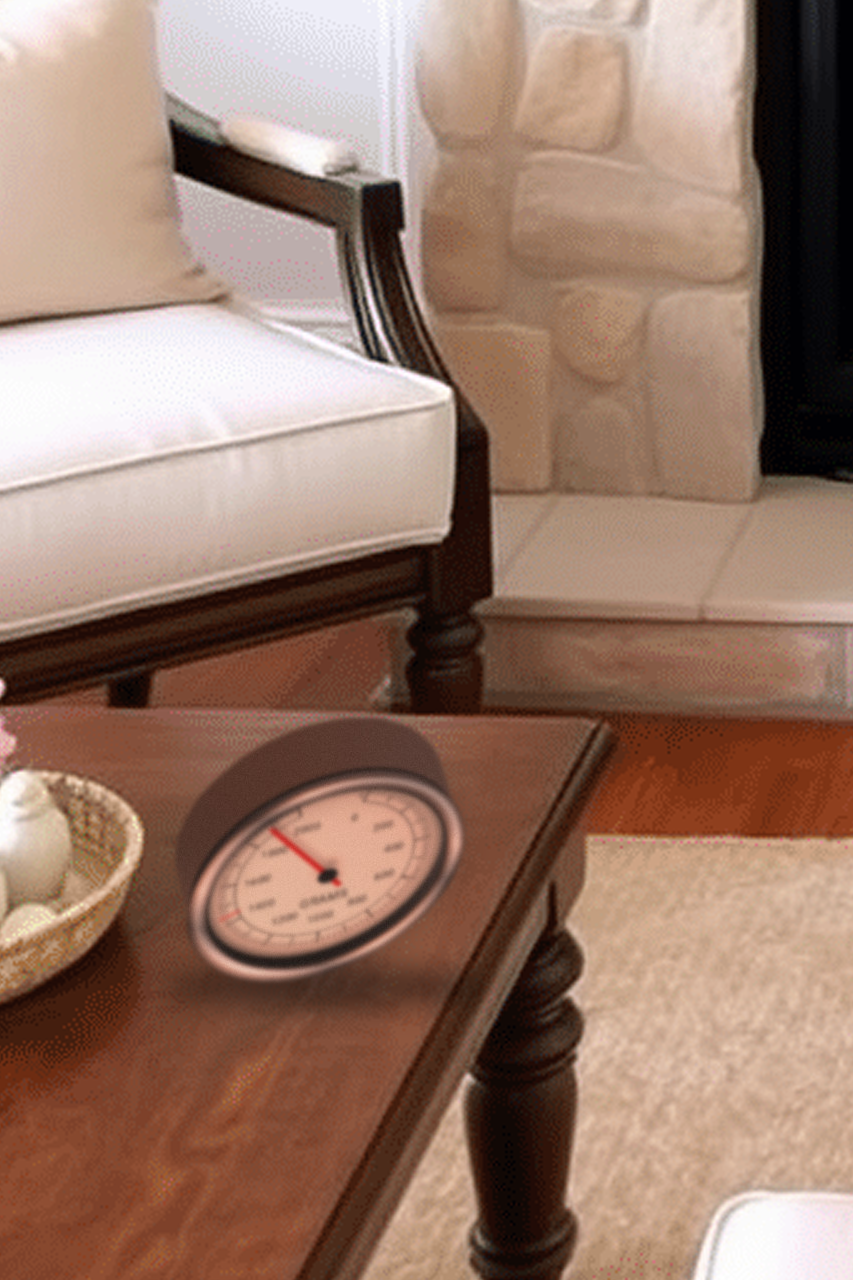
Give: 1900 g
